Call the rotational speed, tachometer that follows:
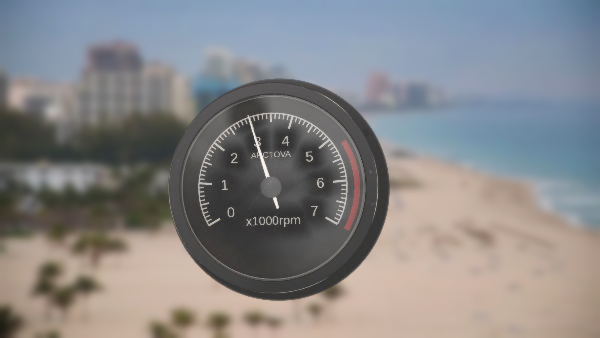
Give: 3000 rpm
